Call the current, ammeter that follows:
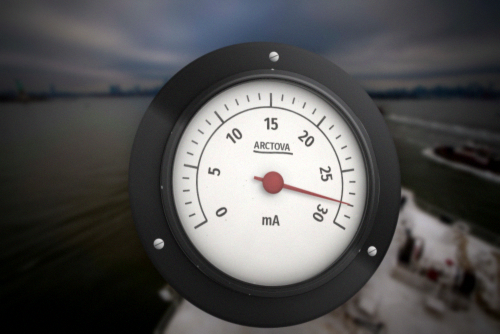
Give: 28 mA
